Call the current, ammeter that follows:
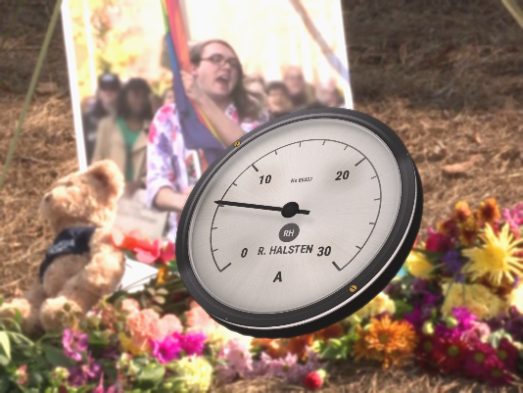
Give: 6 A
